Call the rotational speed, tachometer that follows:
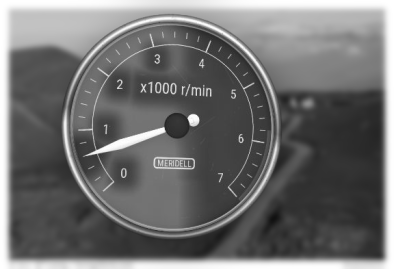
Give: 600 rpm
